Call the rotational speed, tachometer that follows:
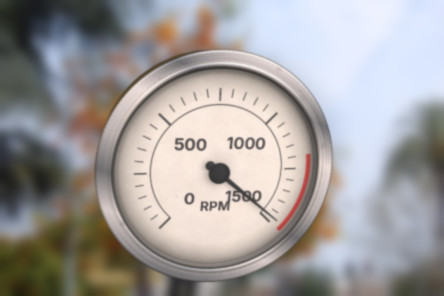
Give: 1475 rpm
